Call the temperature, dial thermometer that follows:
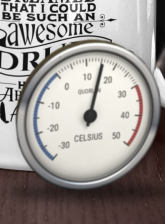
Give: 15 °C
